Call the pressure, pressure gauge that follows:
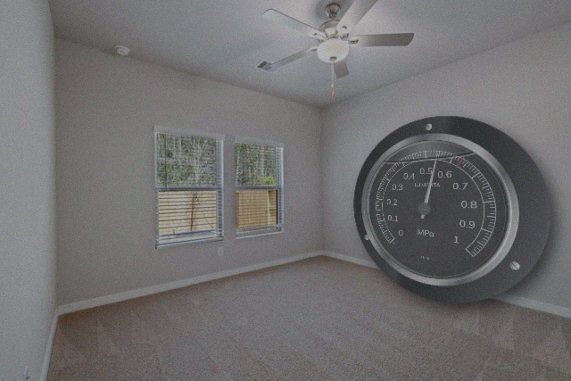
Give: 0.55 MPa
